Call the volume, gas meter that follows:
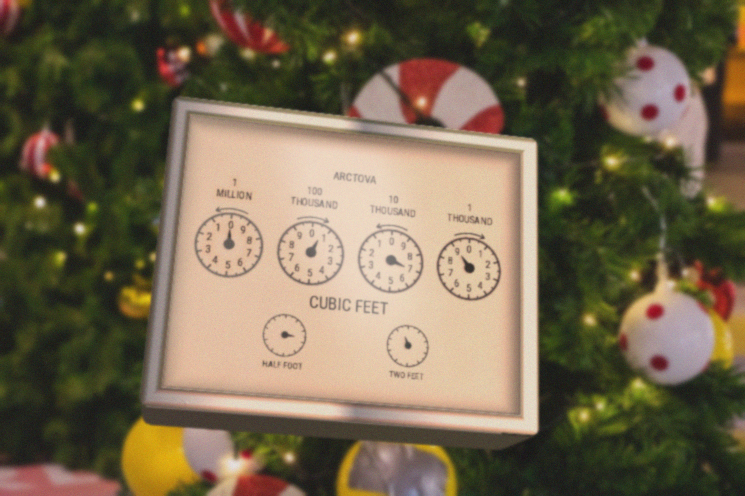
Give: 6900 ft³
